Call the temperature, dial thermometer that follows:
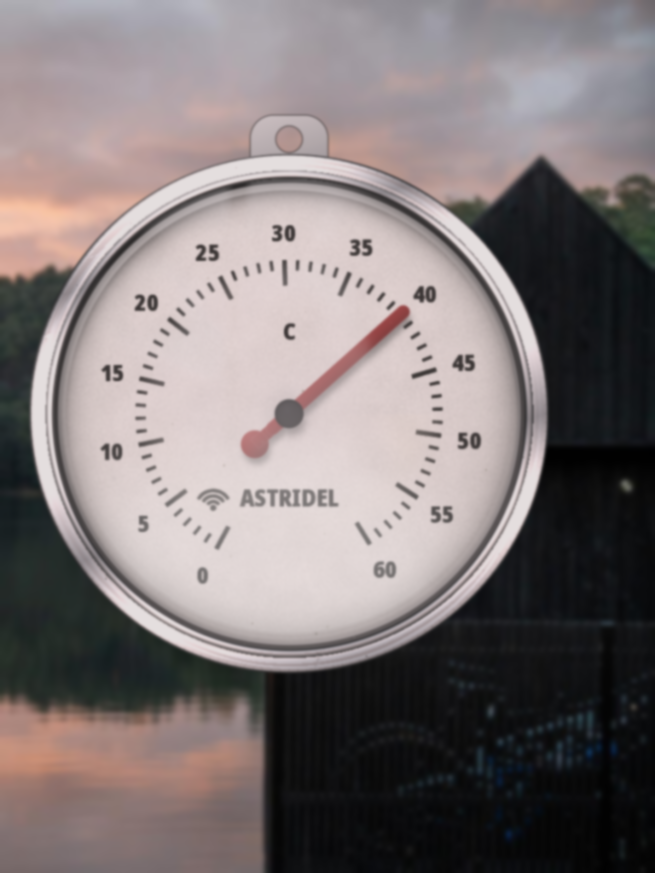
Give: 40 °C
